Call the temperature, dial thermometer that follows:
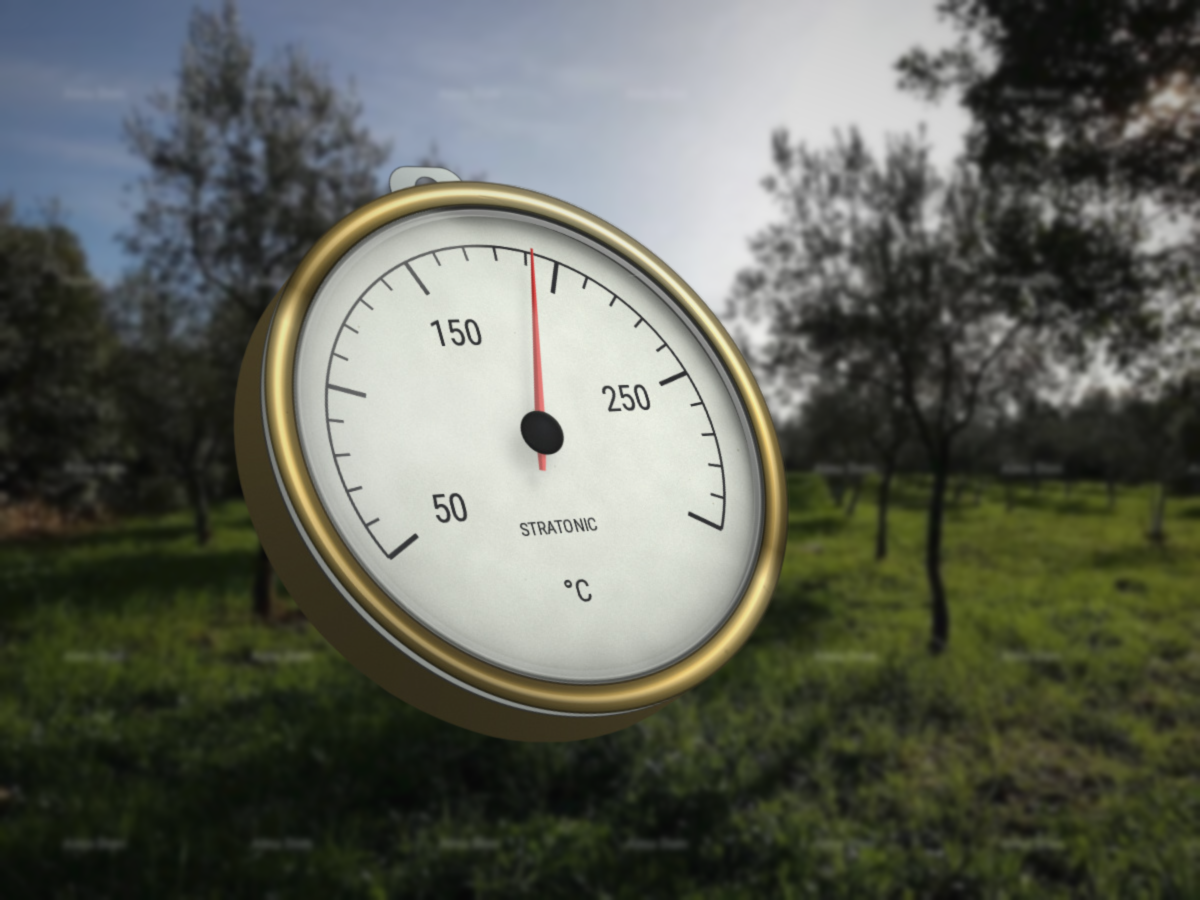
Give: 190 °C
